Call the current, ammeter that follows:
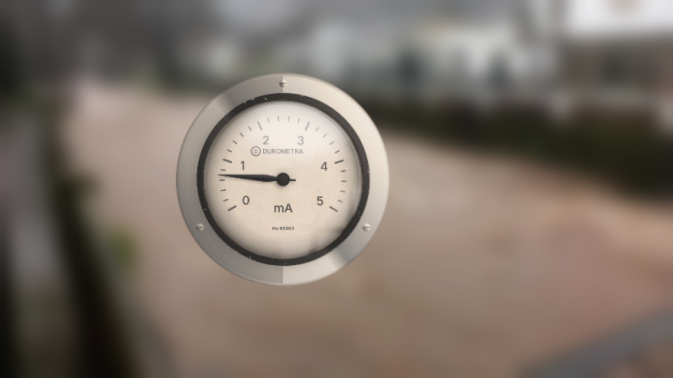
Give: 0.7 mA
